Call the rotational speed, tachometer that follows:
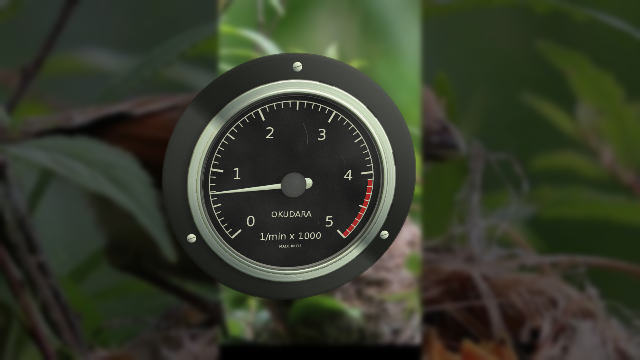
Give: 700 rpm
